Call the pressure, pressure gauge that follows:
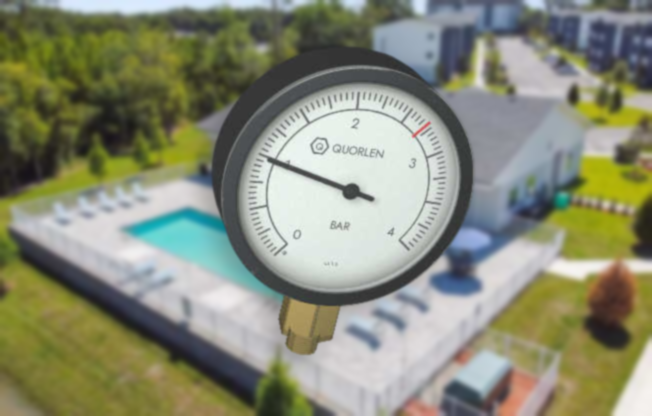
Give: 1 bar
